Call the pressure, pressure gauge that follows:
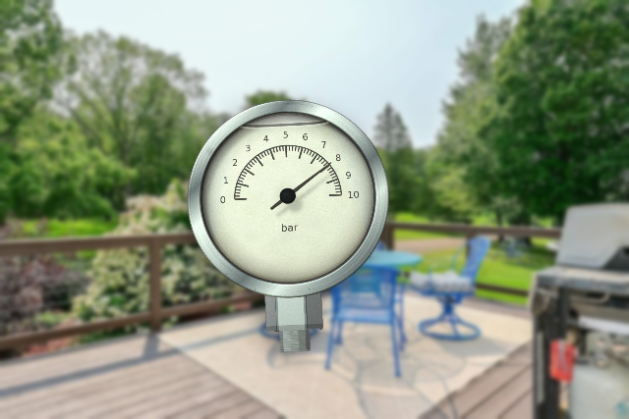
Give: 8 bar
